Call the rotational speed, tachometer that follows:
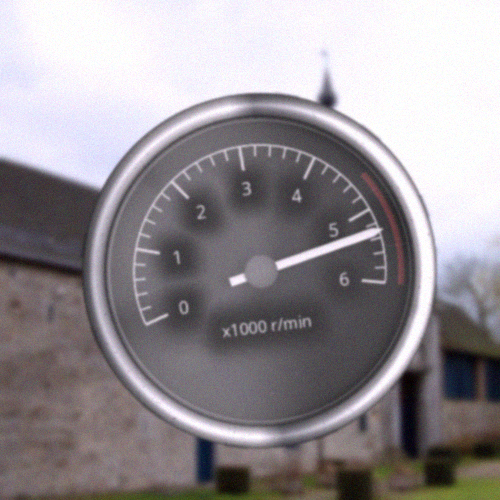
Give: 5300 rpm
